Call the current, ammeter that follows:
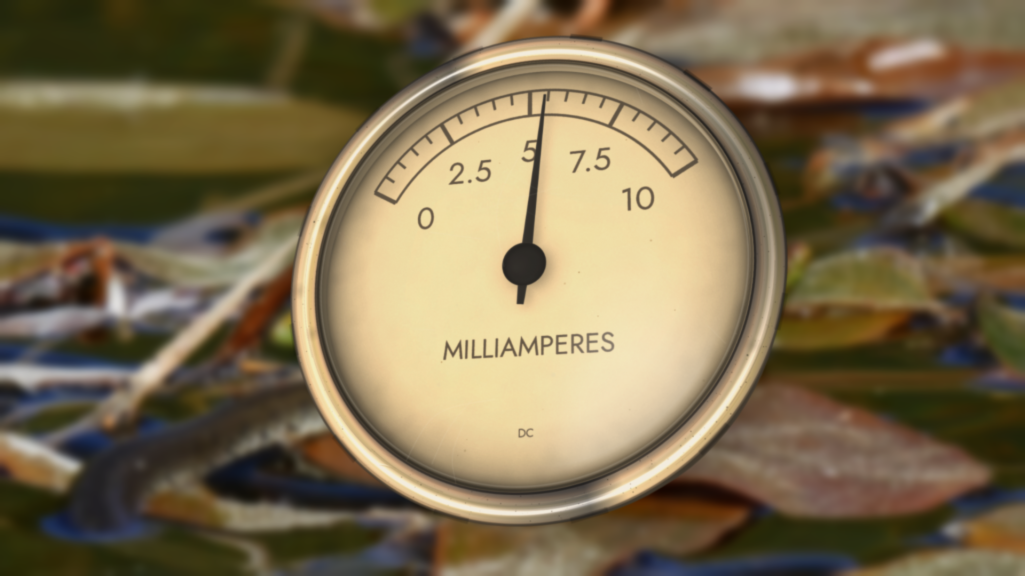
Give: 5.5 mA
